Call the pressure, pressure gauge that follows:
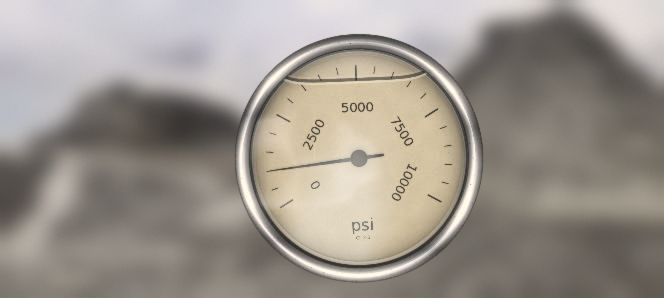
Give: 1000 psi
